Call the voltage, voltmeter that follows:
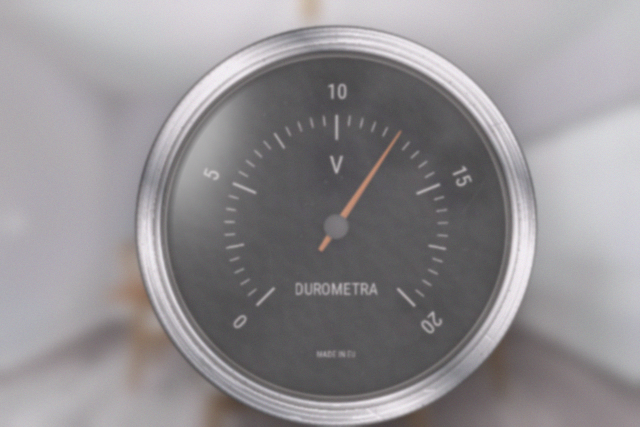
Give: 12.5 V
